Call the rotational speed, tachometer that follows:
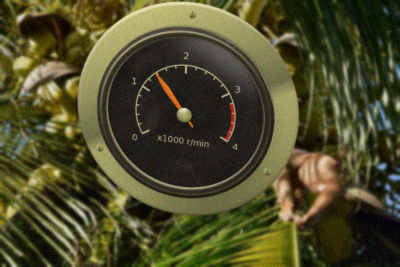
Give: 1400 rpm
